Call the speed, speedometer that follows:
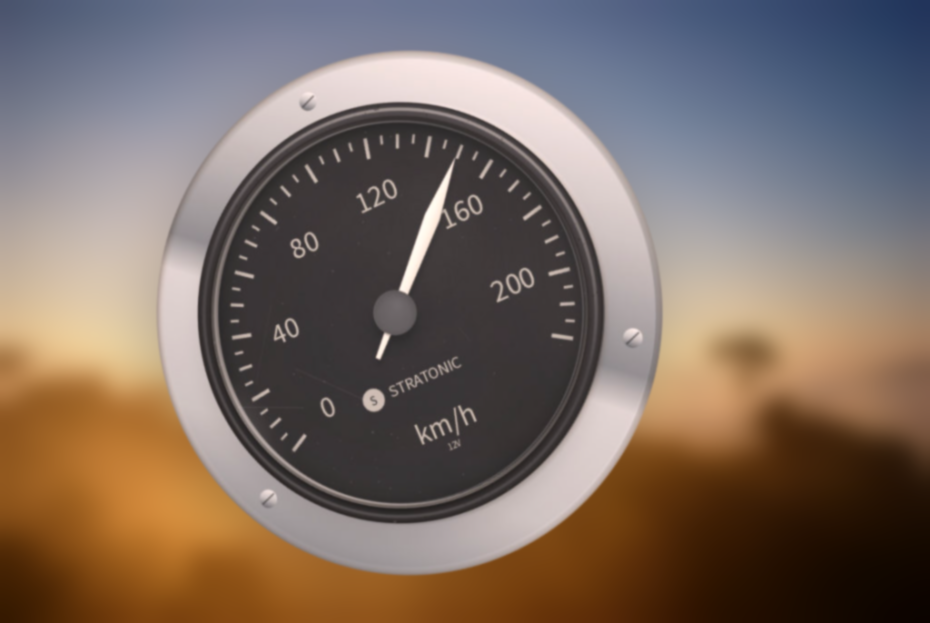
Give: 150 km/h
